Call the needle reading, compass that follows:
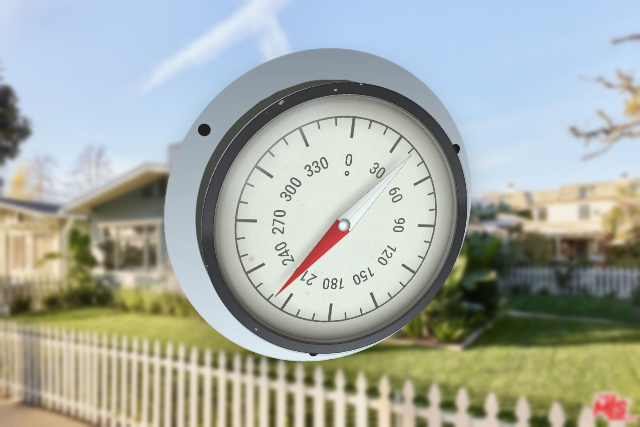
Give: 220 °
